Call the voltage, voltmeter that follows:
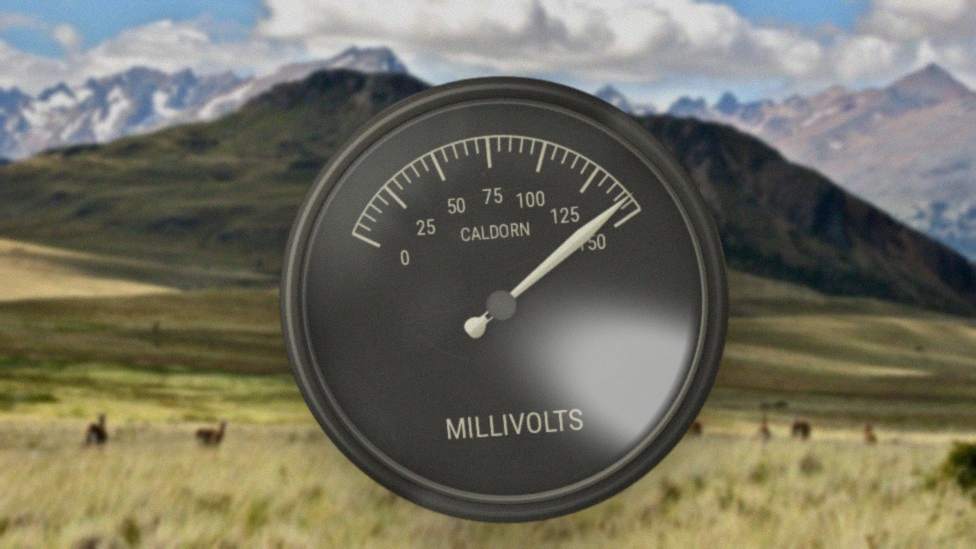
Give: 142.5 mV
